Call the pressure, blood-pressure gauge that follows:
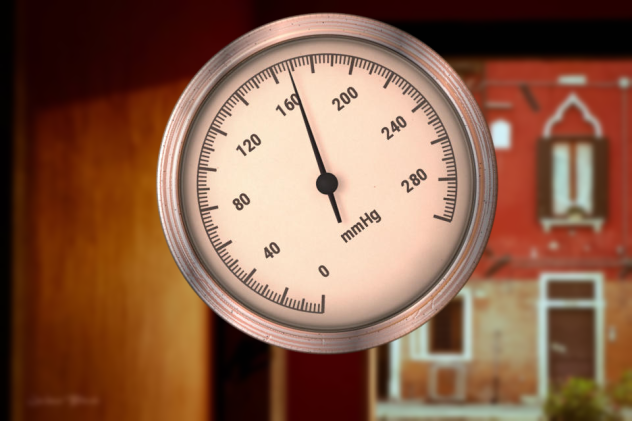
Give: 168 mmHg
